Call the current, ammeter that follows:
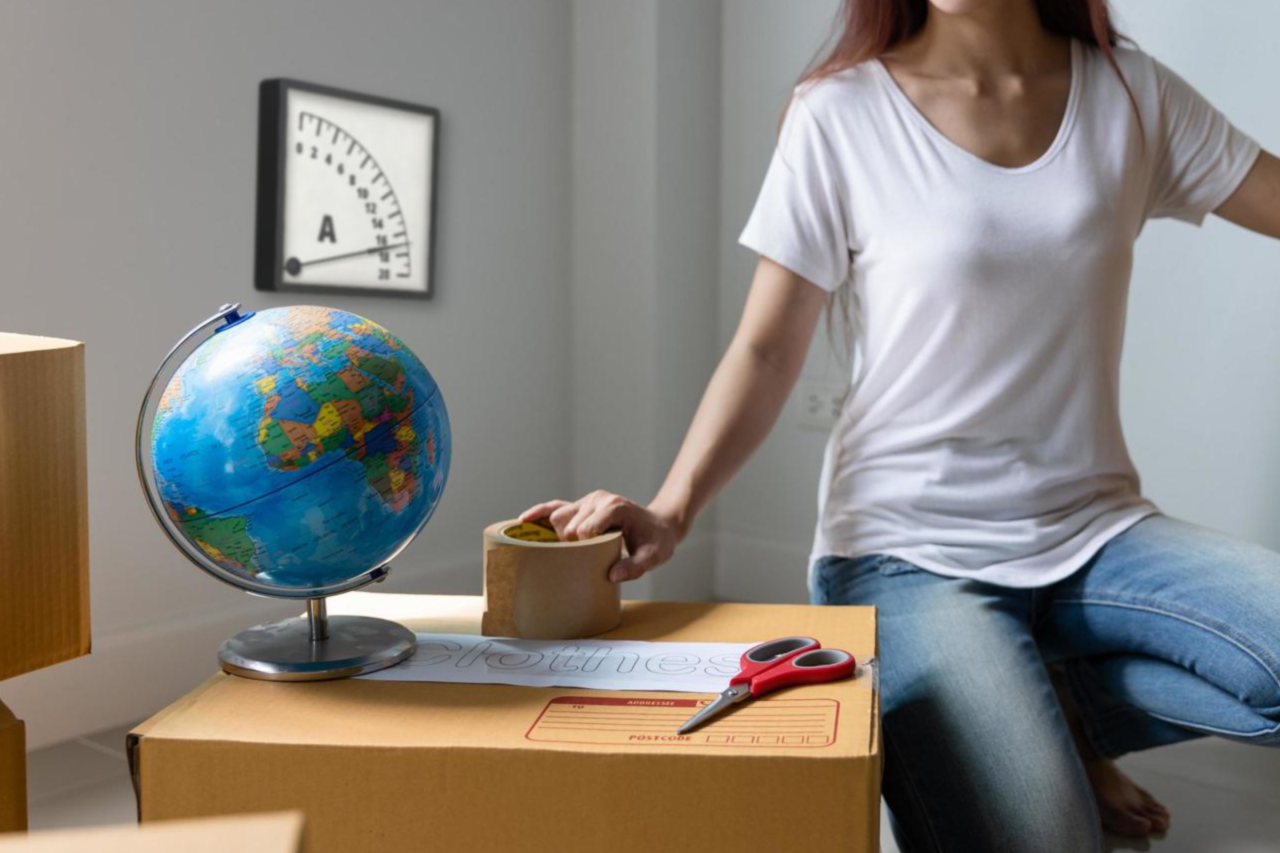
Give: 17 A
